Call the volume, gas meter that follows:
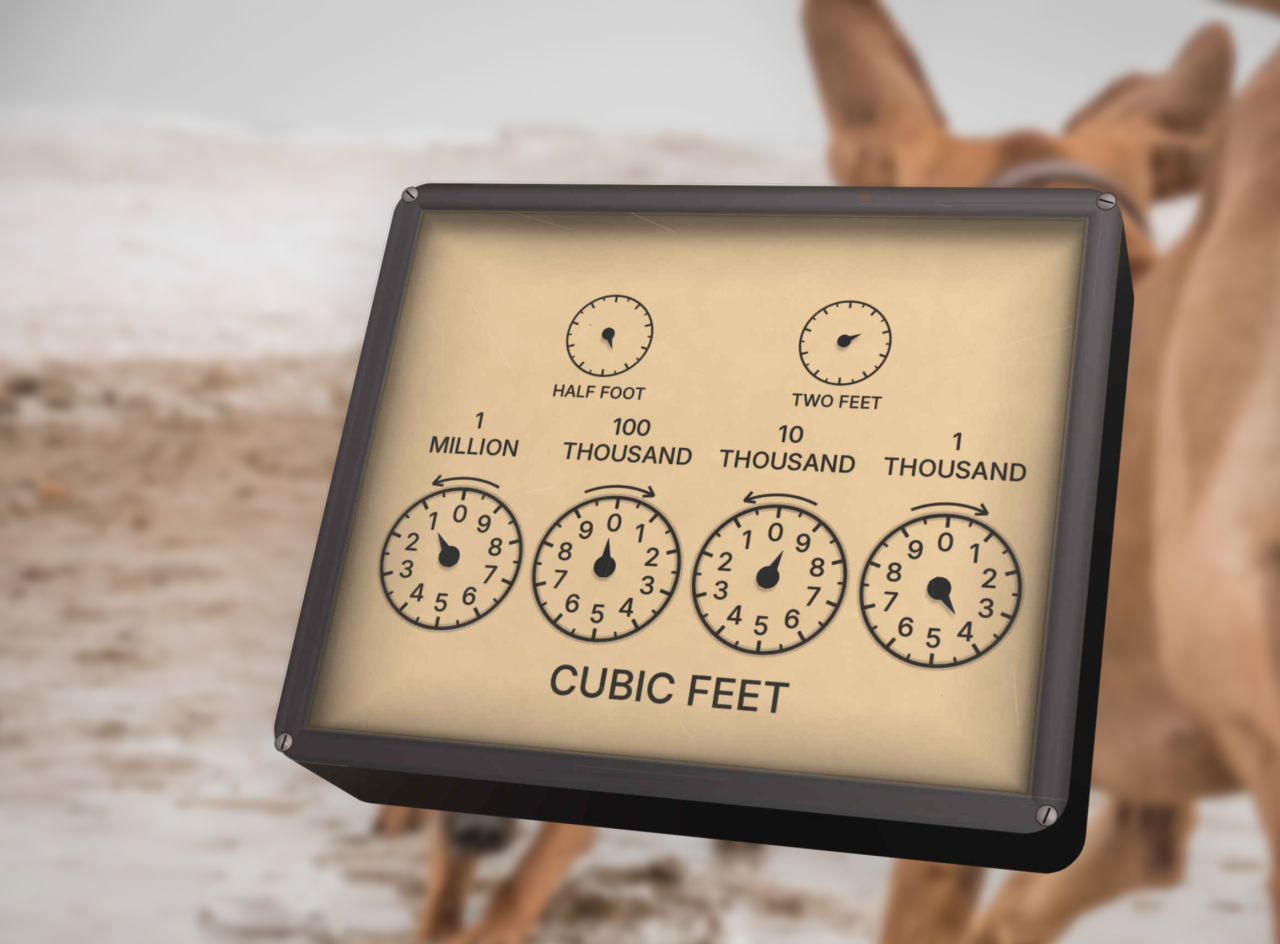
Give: 99400 ft³
